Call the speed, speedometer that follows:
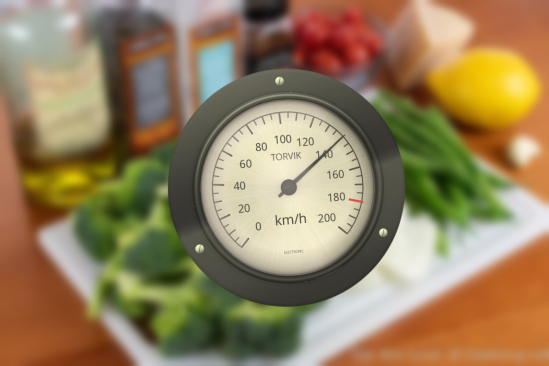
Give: 140 km/h
